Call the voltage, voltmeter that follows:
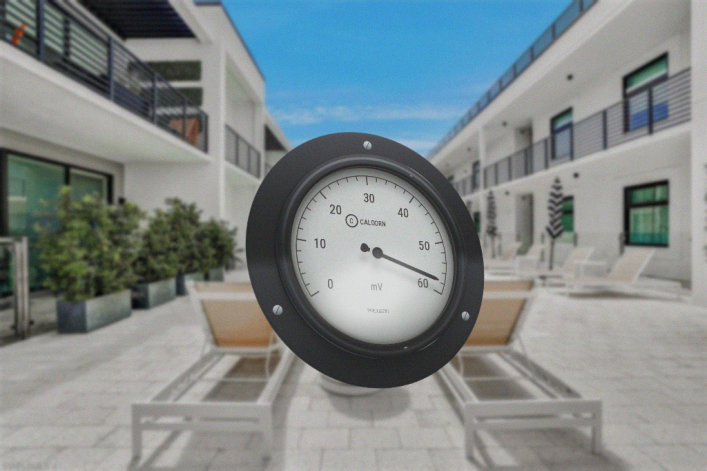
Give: 58 mV
